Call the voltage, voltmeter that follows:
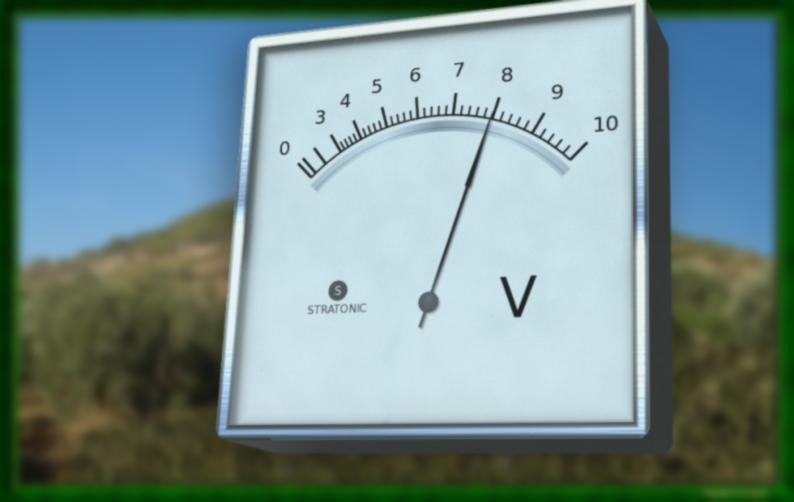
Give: 8 V
